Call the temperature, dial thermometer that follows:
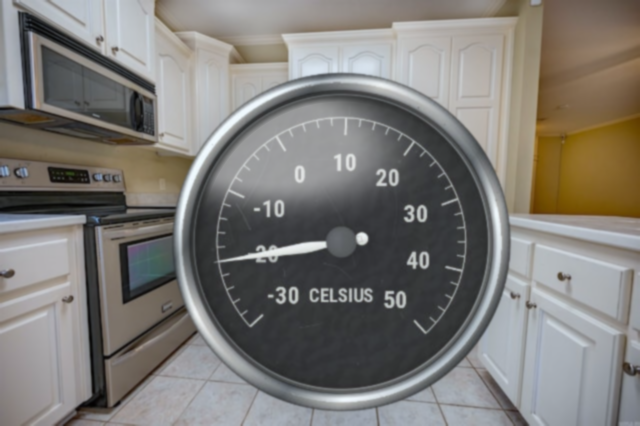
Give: -20 °C
